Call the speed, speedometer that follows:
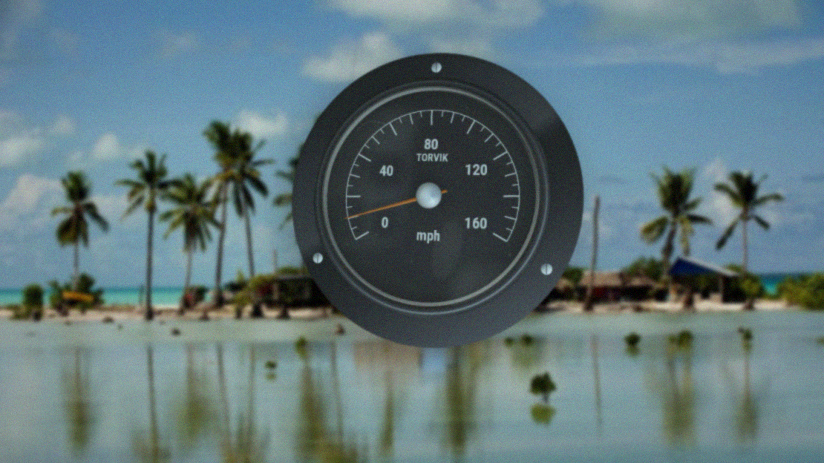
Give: 10 mph
